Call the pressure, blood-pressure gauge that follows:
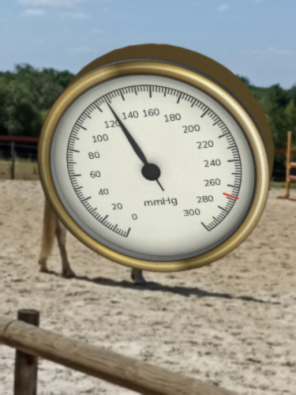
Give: 130 mmHg
